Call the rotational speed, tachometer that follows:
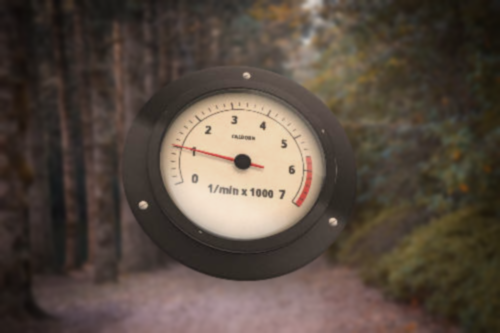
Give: 1000 rpm
